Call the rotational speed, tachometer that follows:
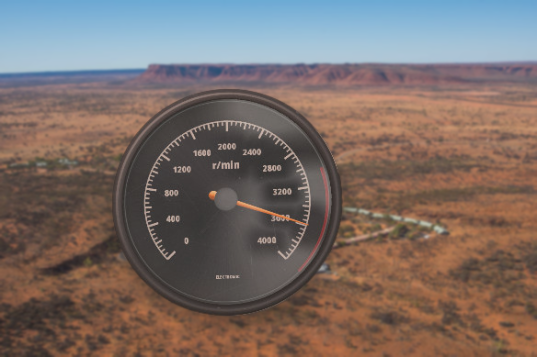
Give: 3600 rpm
